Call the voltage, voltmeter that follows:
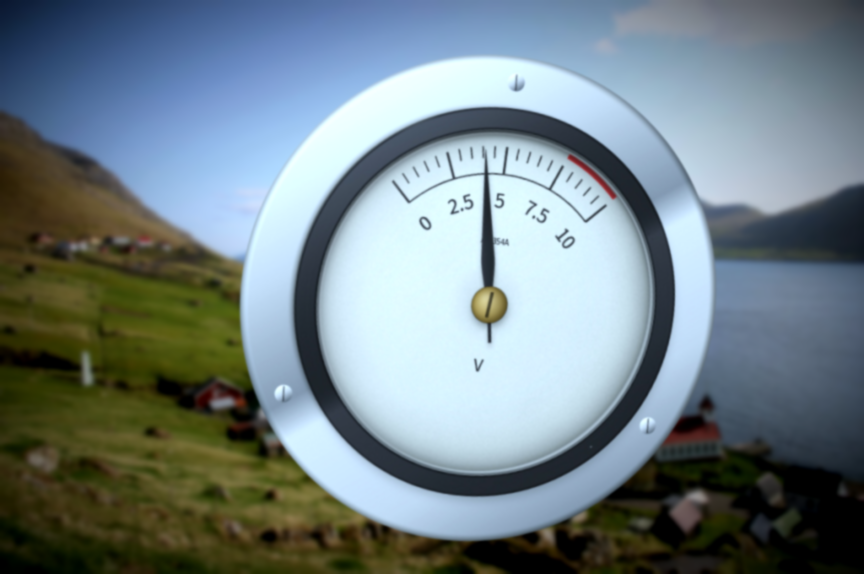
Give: 4 V
